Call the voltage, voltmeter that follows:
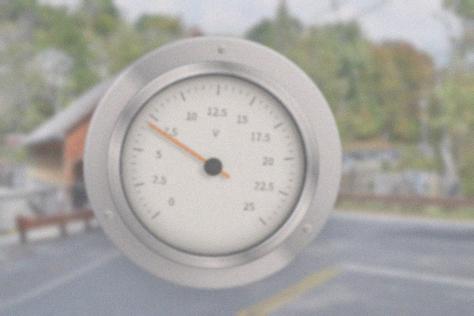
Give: 7 V
